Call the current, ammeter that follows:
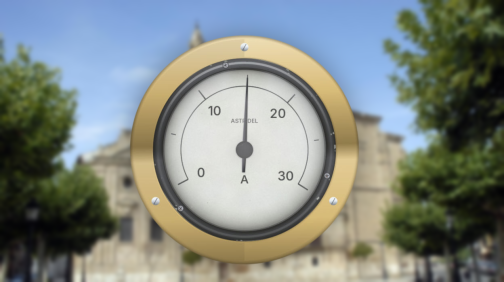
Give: 15 A
